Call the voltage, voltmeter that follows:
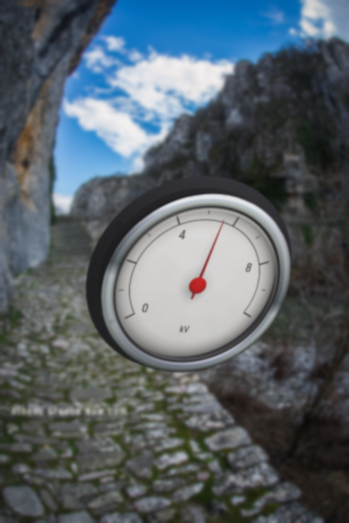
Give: 5.5 kV
